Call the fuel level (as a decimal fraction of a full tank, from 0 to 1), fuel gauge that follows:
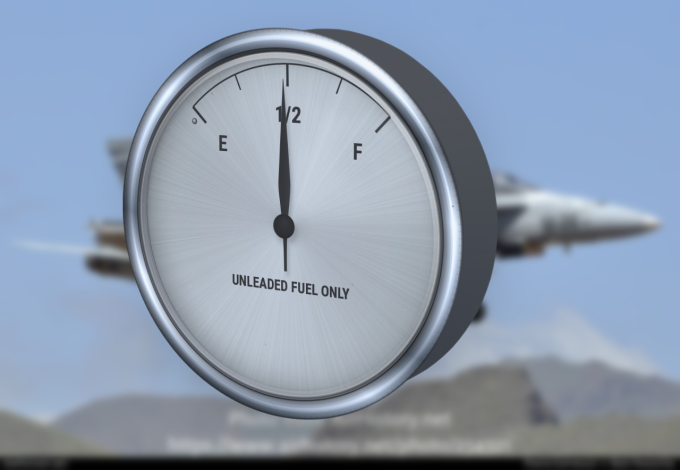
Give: 0.5
